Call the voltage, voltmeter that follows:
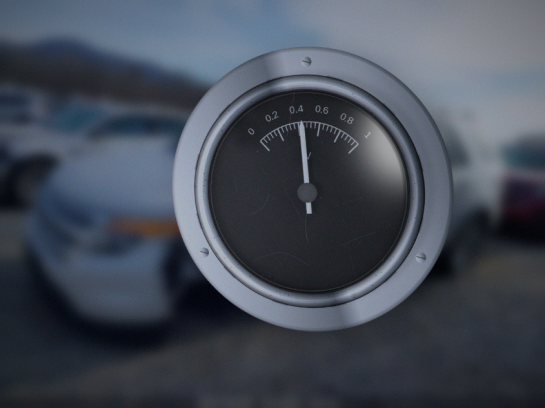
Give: 0.44 V
